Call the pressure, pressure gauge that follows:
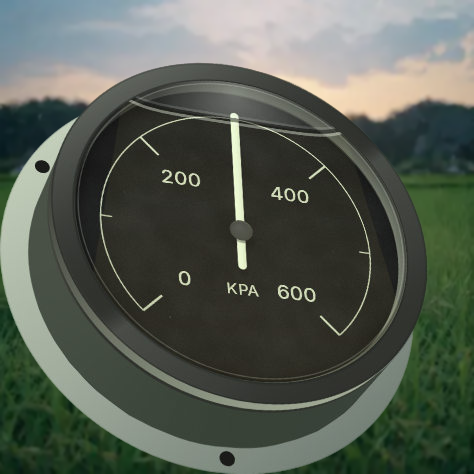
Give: 300 kPa
